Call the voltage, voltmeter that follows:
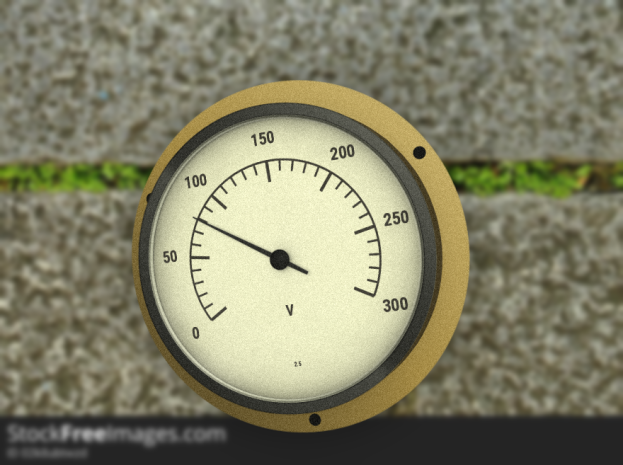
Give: 80 V
